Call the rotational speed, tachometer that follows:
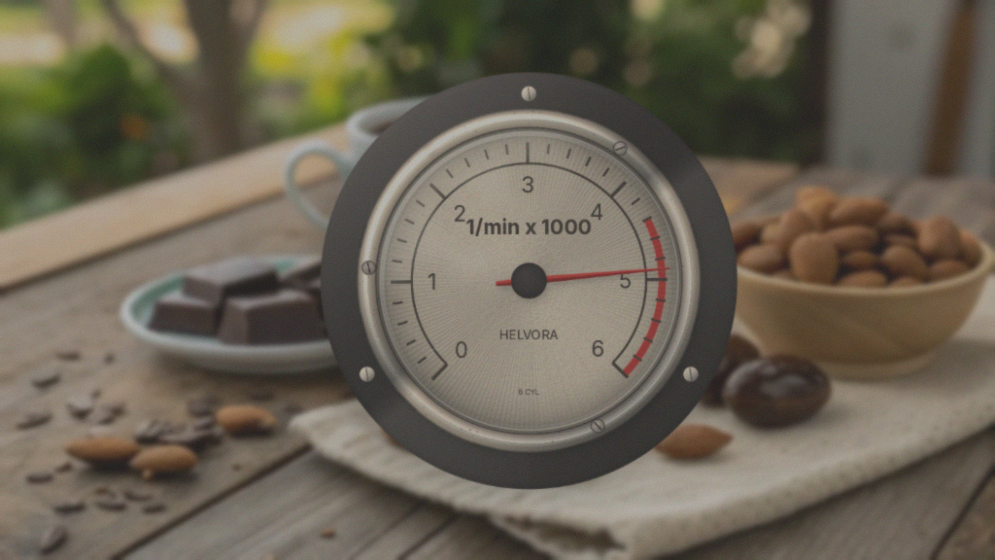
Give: 4900 rpm
